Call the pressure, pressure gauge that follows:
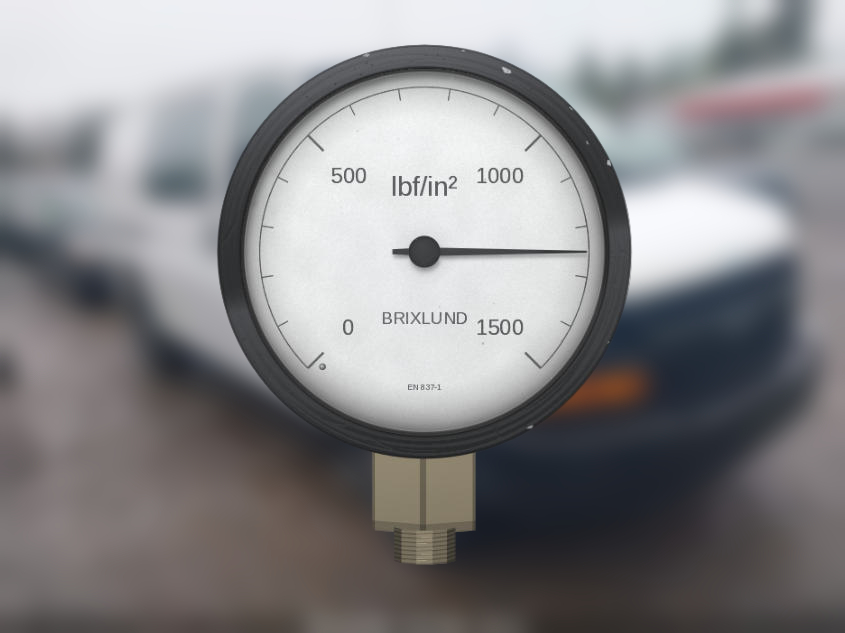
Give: 1250 psi
